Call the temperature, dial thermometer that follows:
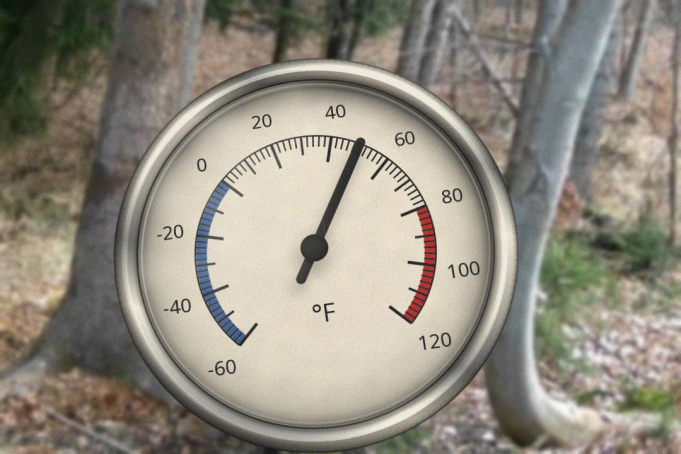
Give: 50 °F
